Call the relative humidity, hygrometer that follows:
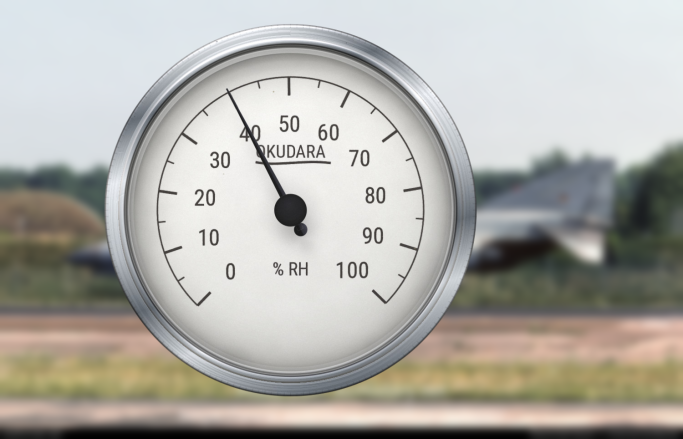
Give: 40 %
